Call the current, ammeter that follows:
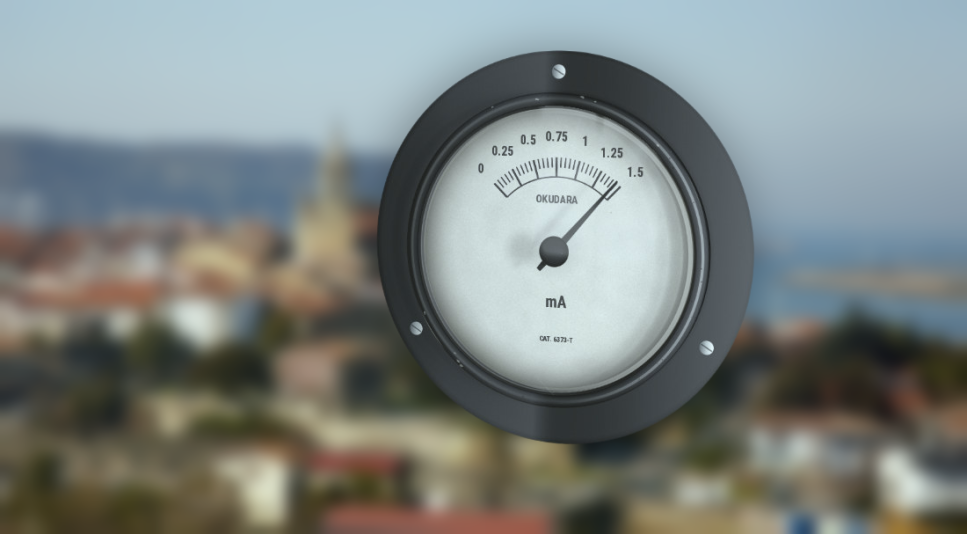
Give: 1.45 mA
